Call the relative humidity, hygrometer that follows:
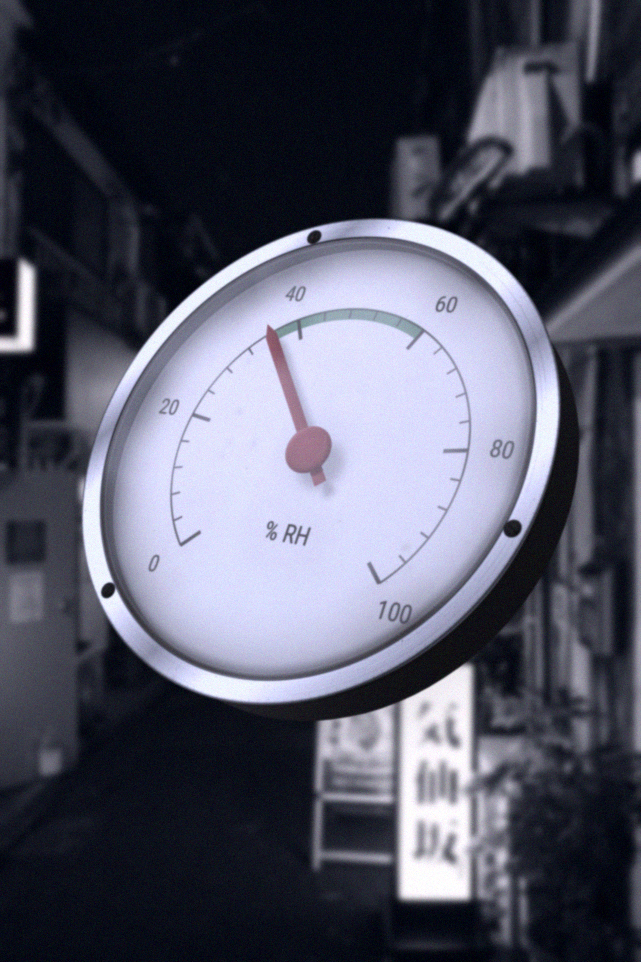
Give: 36 %
